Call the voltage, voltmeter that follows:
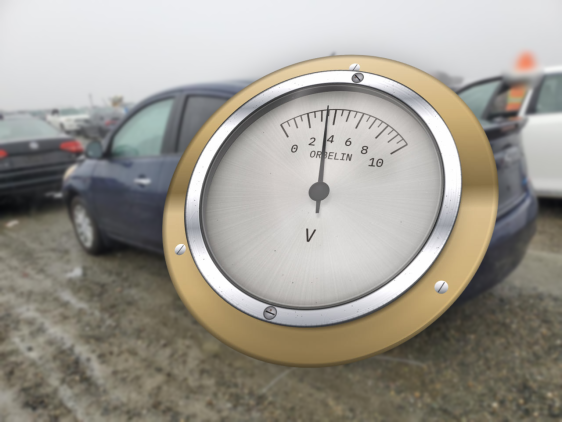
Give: 3.5 V
